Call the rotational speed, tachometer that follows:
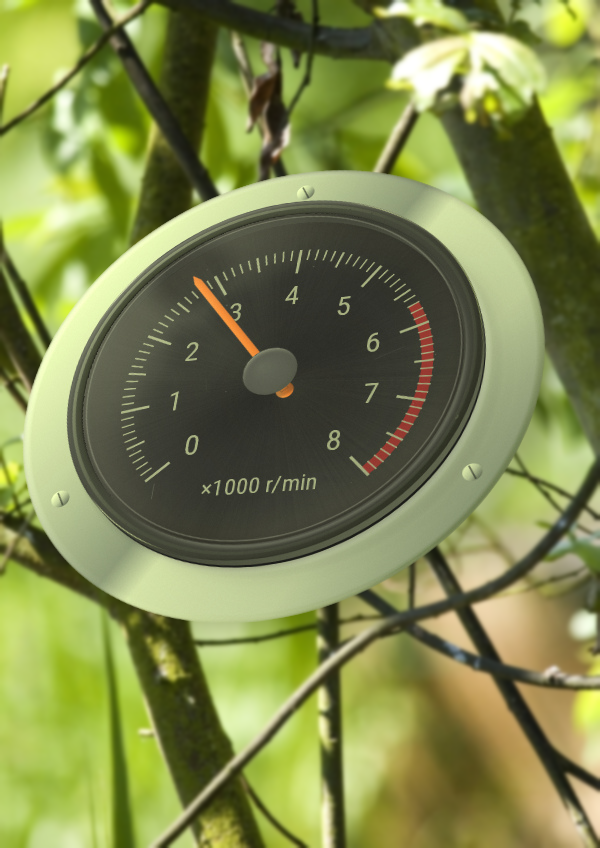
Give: 2800 rpm
